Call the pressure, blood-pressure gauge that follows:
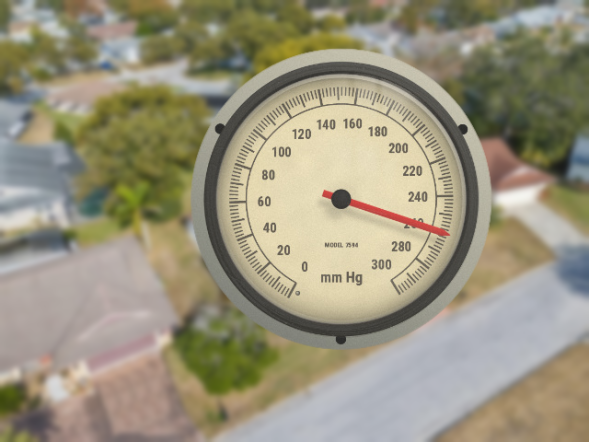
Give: 260 mmHg
